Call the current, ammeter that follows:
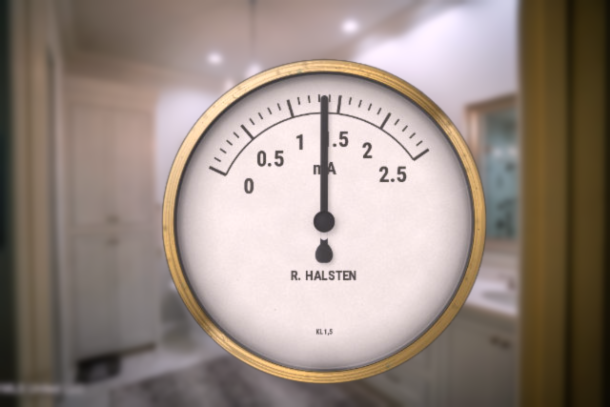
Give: 1.35 mA
